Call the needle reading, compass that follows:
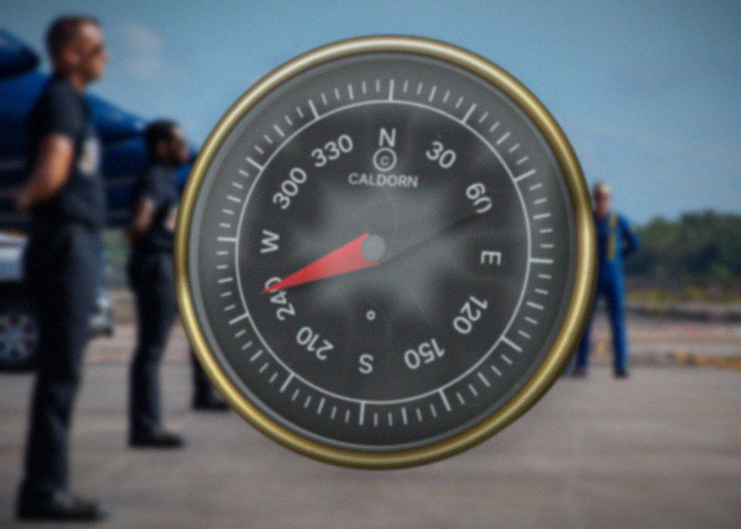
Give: 245 °
